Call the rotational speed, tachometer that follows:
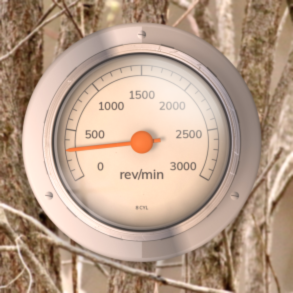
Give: 300 rpm
